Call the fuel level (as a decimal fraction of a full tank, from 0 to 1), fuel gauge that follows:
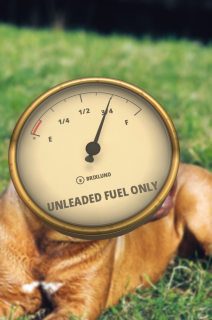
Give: 0.75
